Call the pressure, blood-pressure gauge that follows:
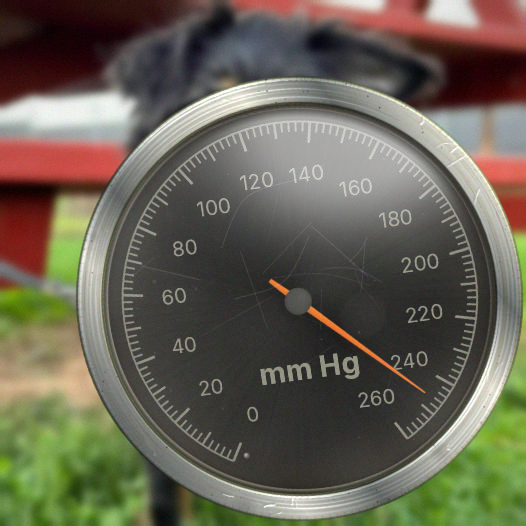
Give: 246 mmHg
